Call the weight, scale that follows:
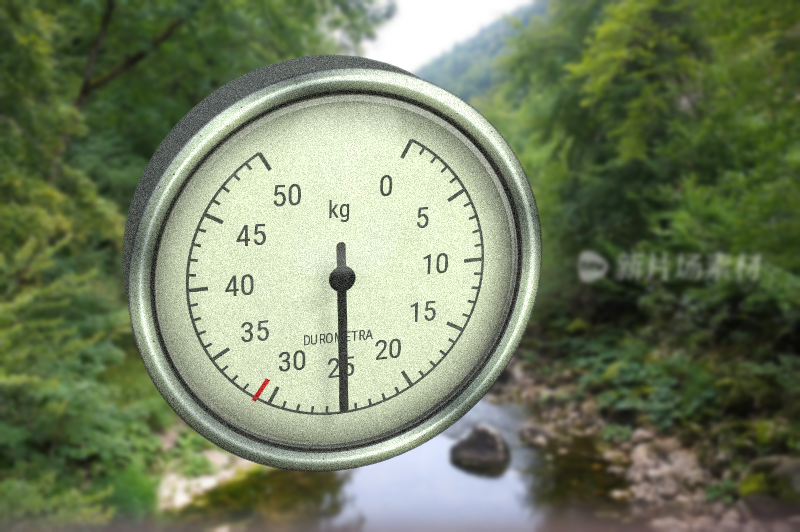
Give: 25 kg
